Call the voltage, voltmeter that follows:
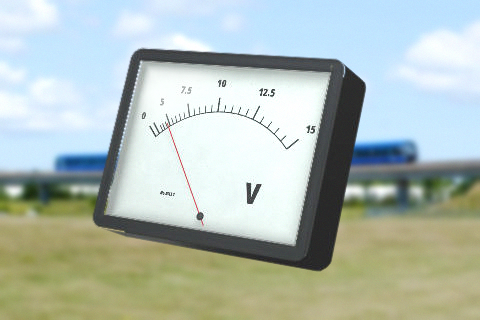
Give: 5 V
